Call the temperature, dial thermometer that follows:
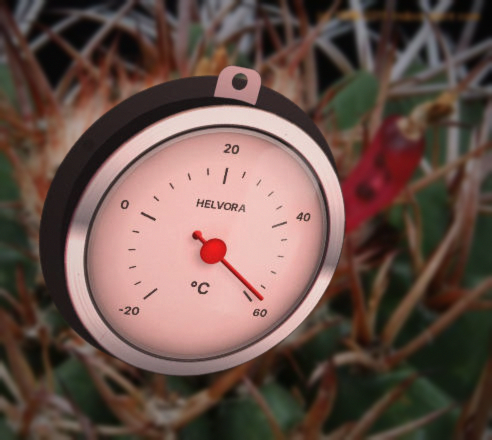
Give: 58 °C
